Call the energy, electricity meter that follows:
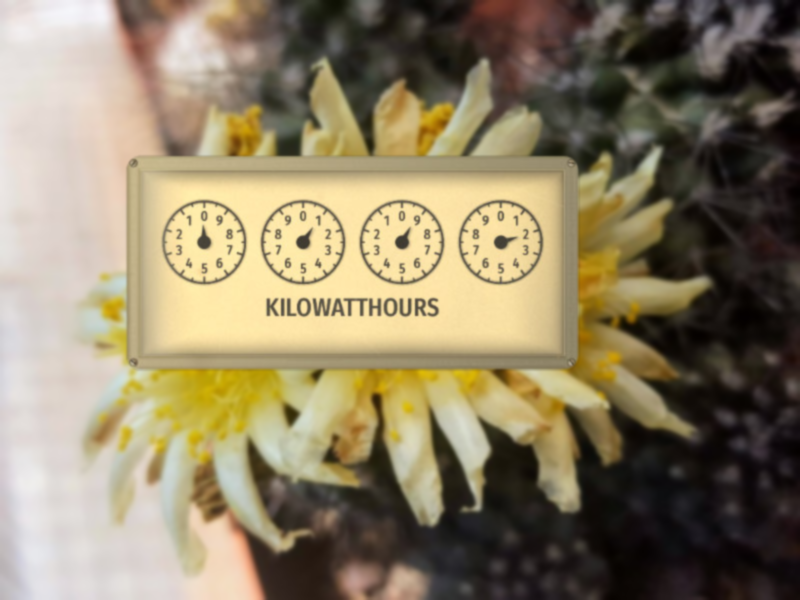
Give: 92 kWh
